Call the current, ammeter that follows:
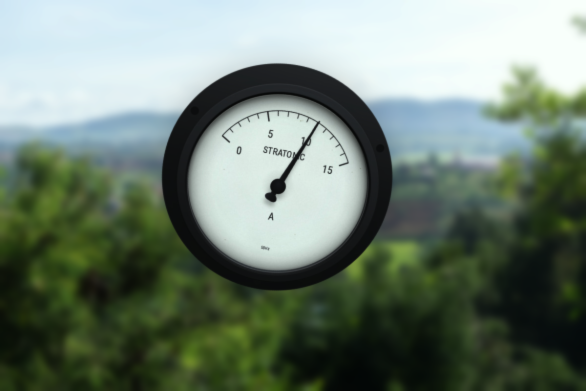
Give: 10 A
